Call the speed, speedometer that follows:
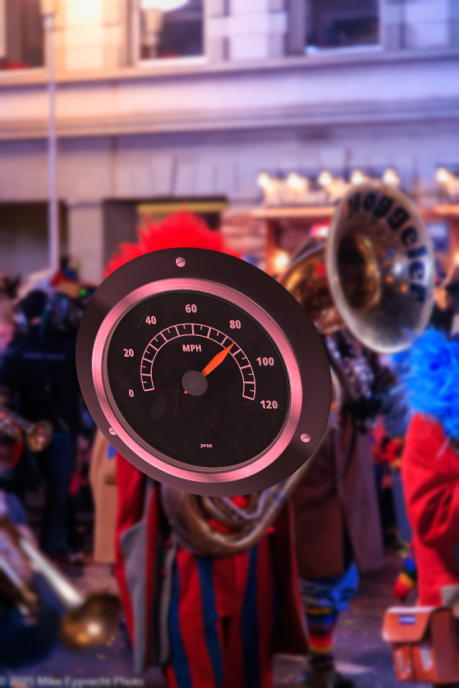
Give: 85 mph
